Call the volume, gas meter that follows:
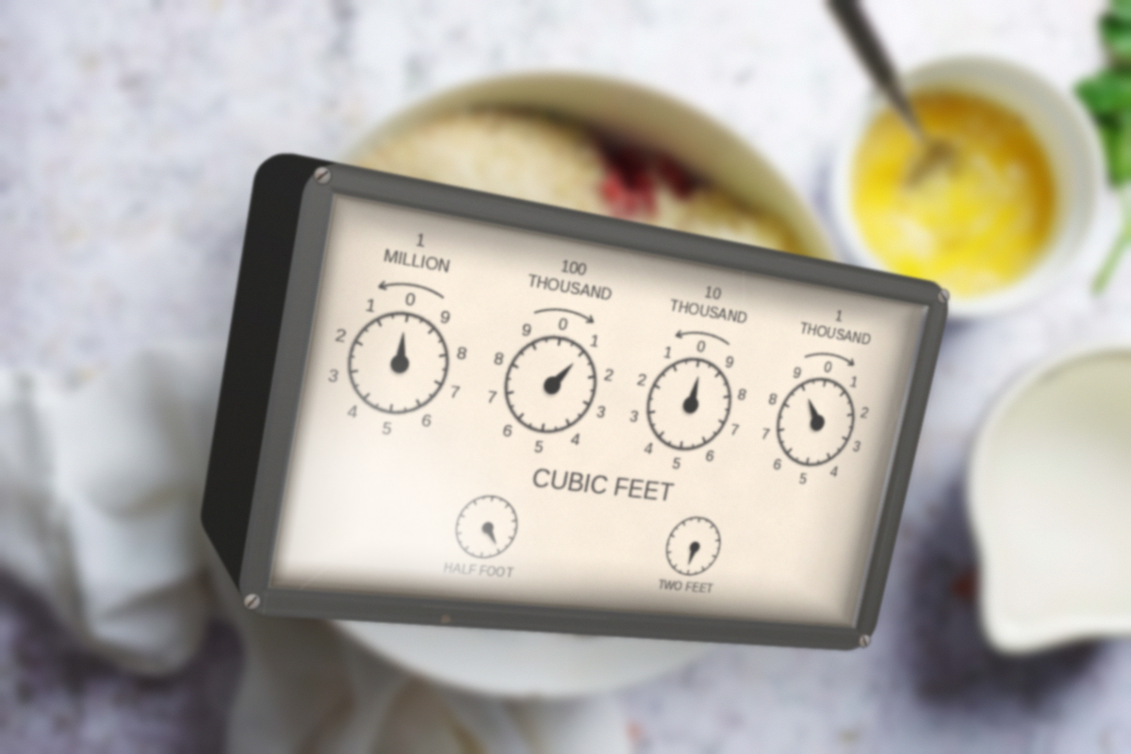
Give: 9900 ft³
